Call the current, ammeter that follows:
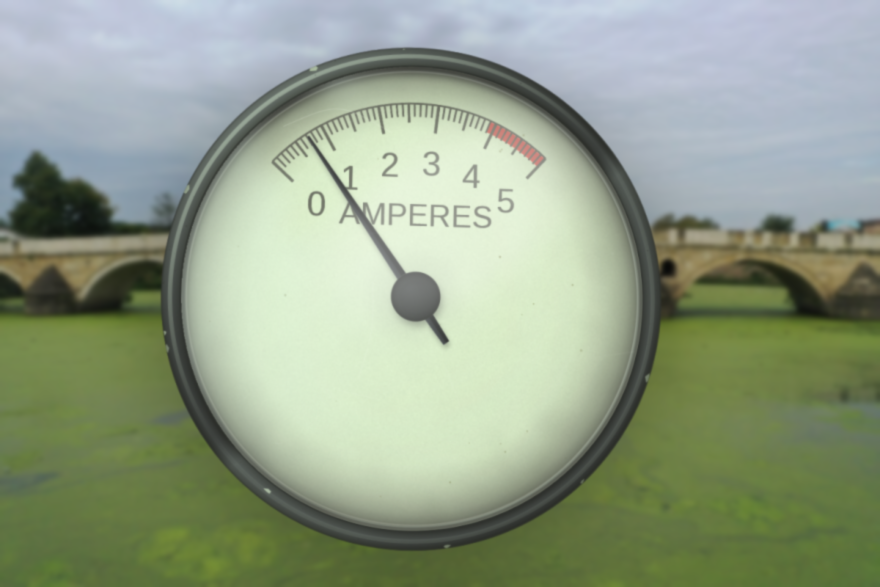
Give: 0.7 A
